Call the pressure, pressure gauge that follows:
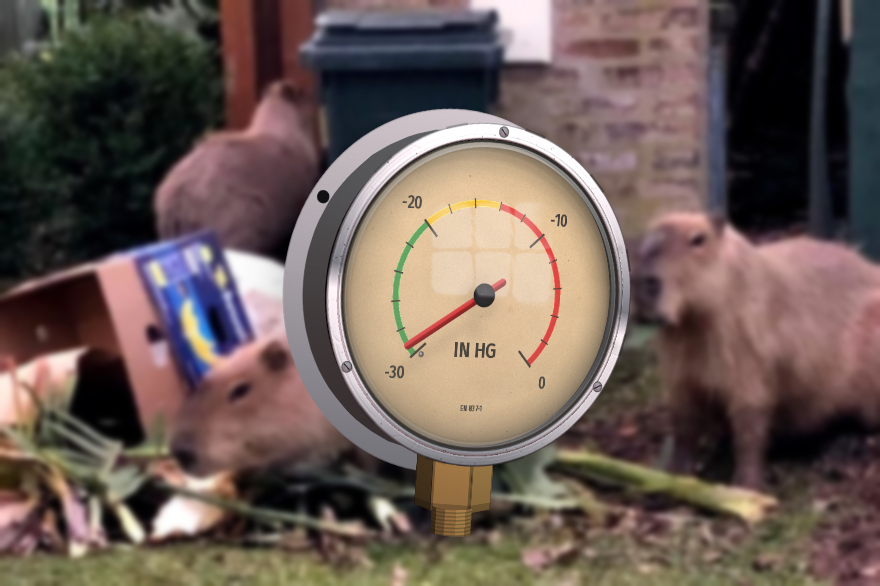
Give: -29 inHg
